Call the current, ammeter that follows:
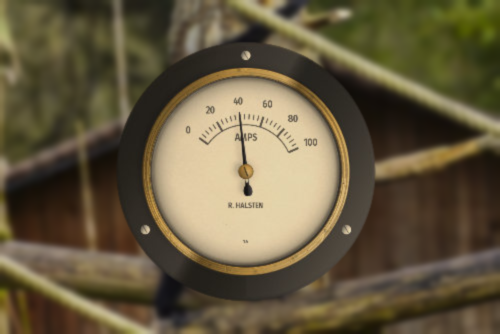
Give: 40 A
